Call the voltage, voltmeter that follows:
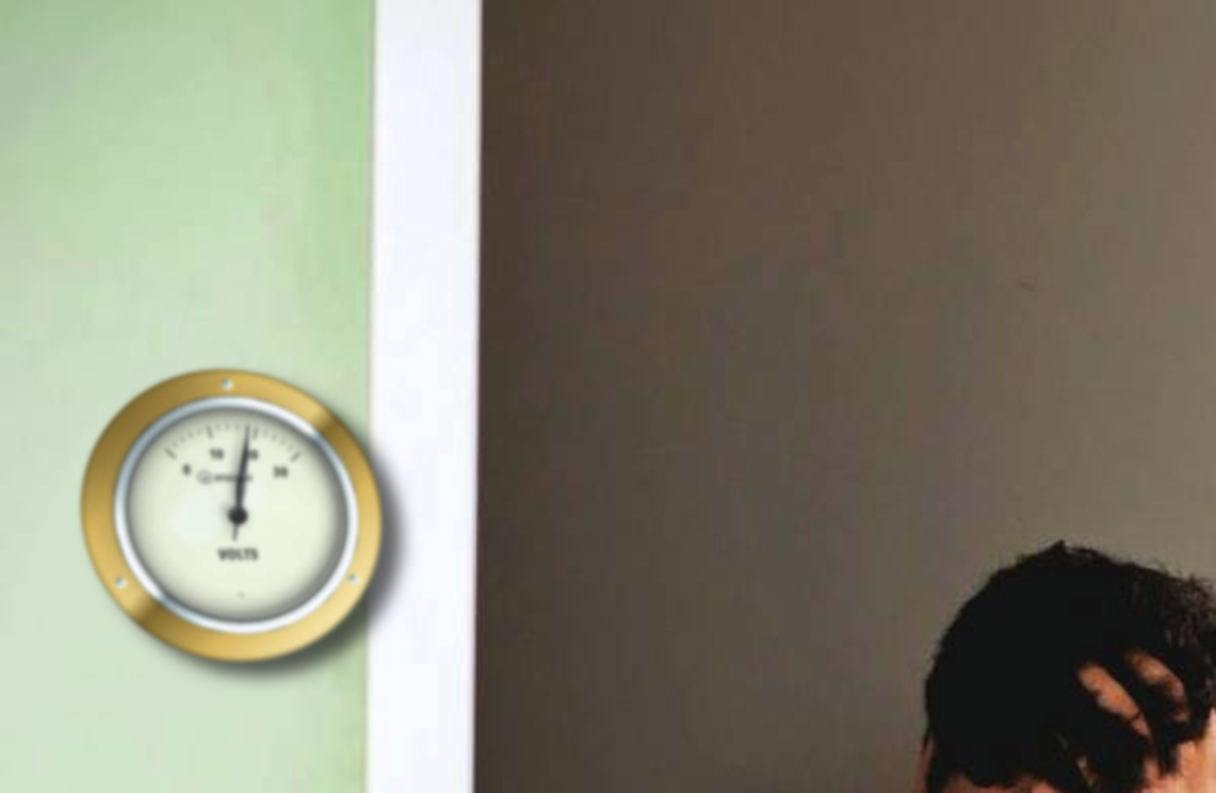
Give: 18 V
